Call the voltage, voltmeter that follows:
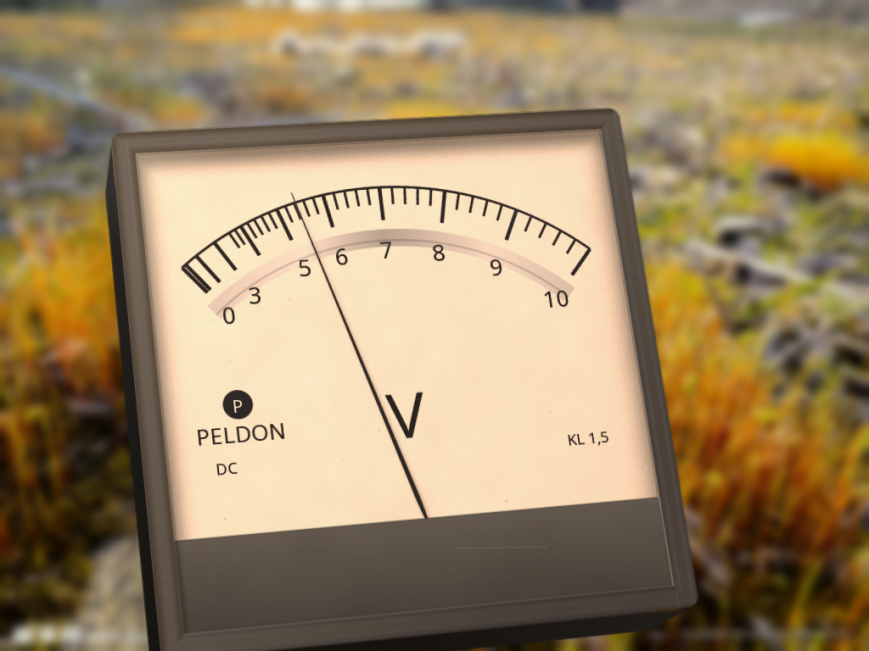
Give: 5.4 V
